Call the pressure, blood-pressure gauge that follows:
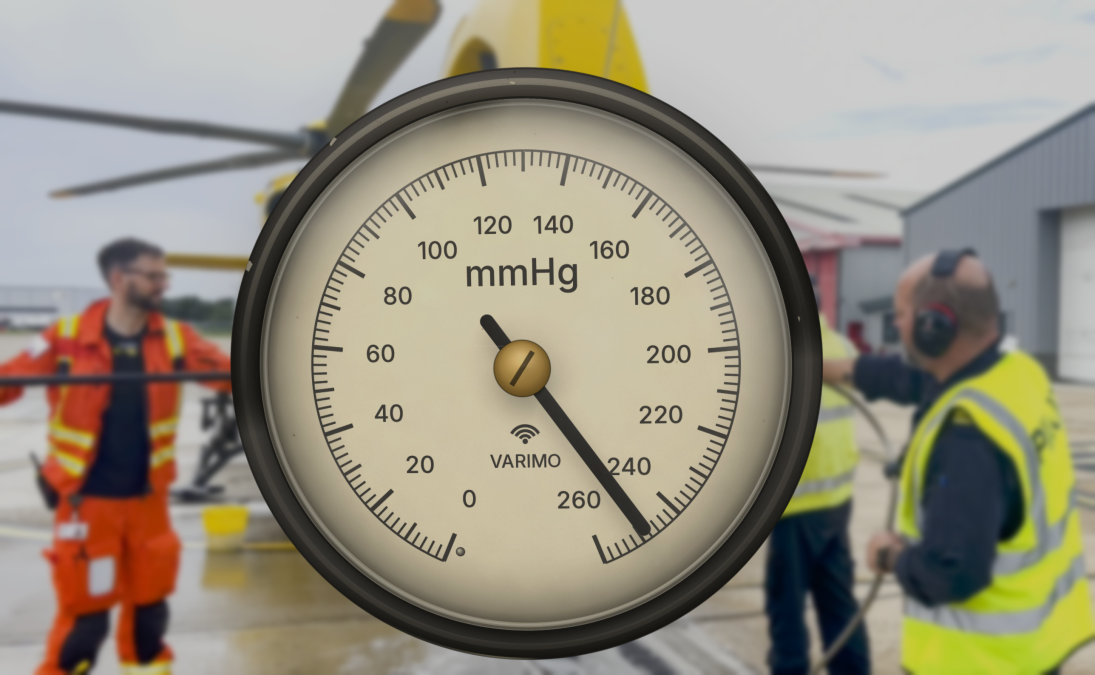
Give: 248 mmHg
